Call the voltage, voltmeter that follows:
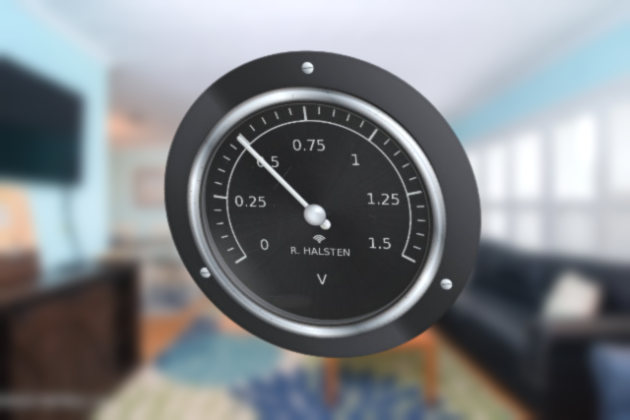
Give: 0.5 V
